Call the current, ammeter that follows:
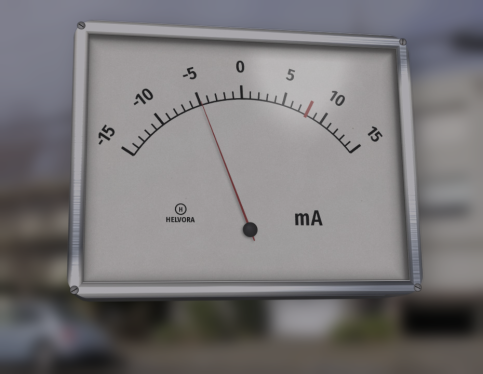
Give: -5 mA
